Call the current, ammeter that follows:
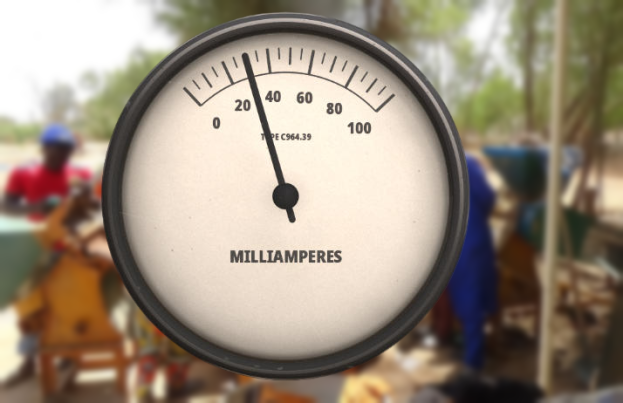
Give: 30 mA
